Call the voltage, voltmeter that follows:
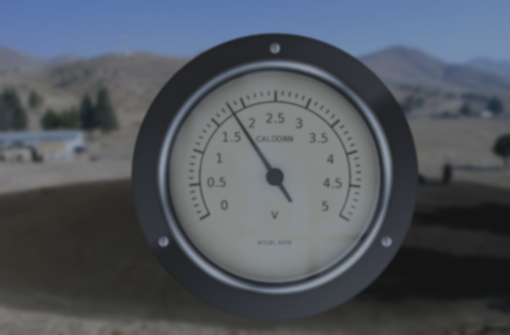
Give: 1.8 V
